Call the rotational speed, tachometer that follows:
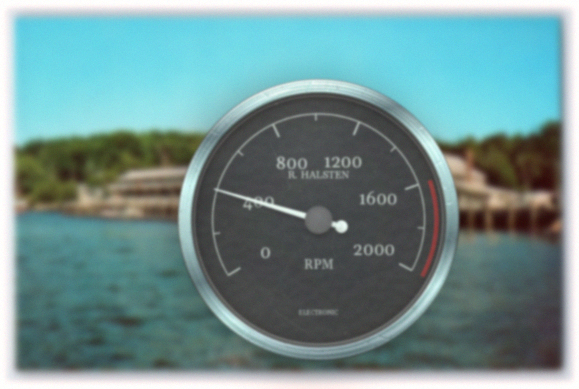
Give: 400 rpm
